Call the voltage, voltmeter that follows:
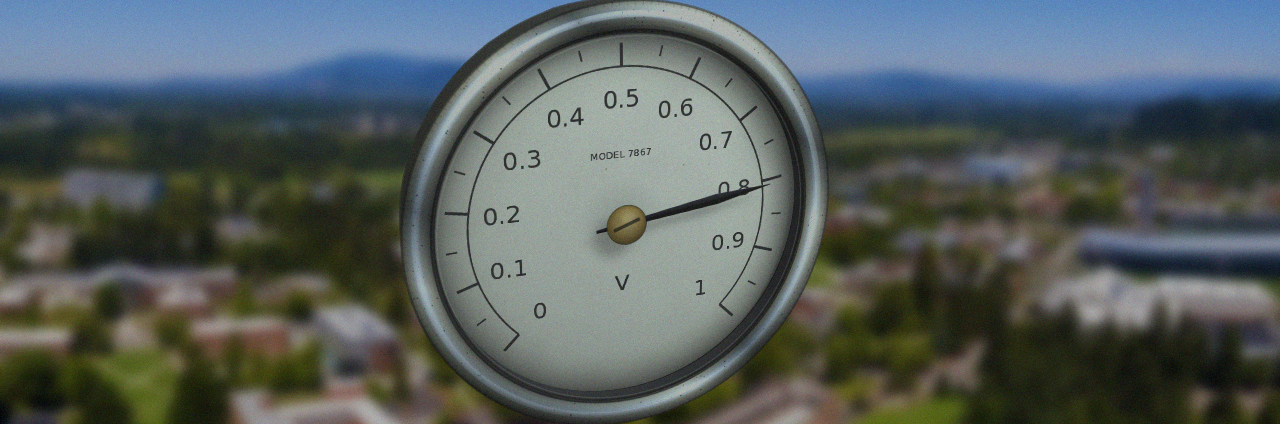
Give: 0.8 V
